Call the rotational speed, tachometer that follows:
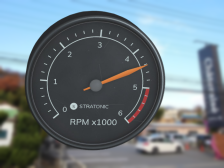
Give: 4400 rpm
